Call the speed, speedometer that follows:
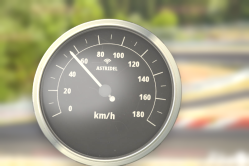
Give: 55 km/h
